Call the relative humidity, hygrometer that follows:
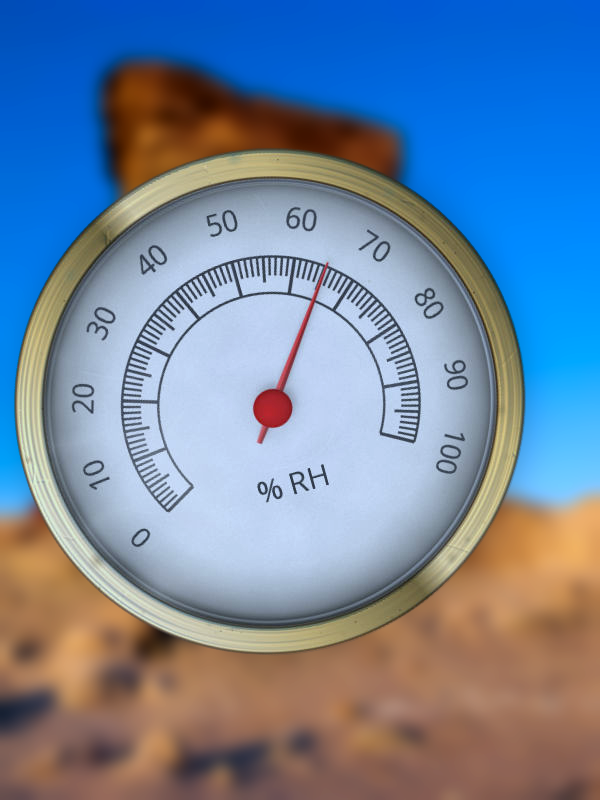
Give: 65 %
